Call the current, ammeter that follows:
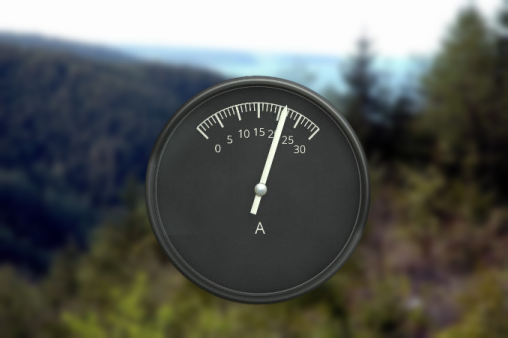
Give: 21 A
